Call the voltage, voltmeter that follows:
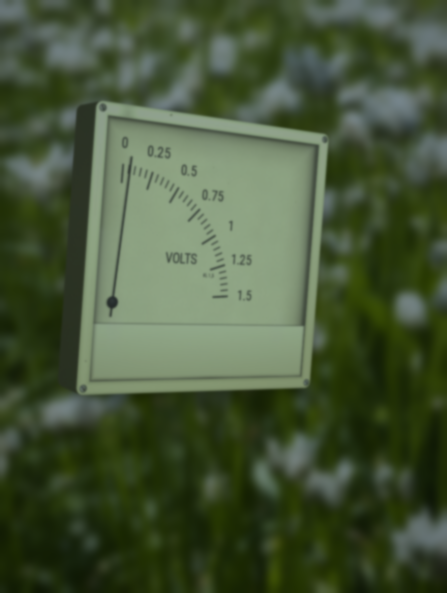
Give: 0.05 V
